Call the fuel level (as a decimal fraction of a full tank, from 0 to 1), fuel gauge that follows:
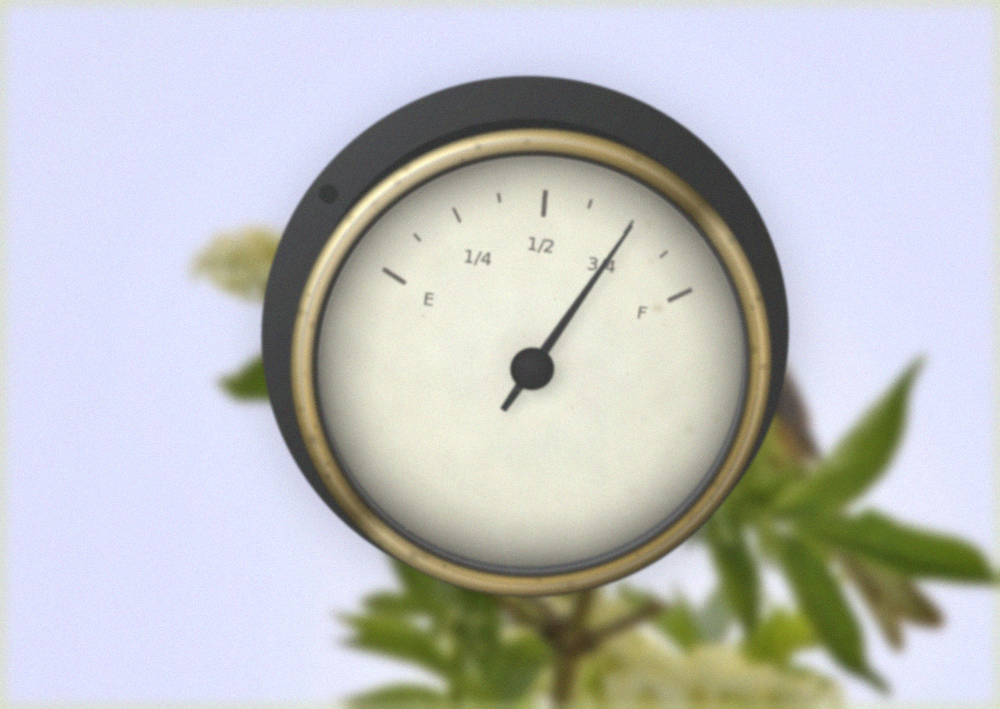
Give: 0.75
